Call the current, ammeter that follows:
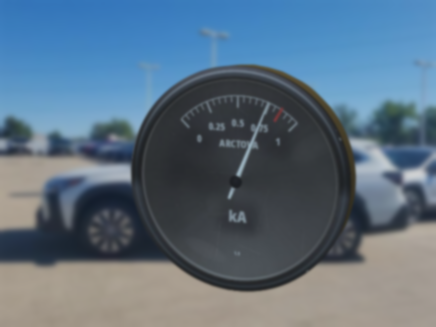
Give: 0.75 kA
